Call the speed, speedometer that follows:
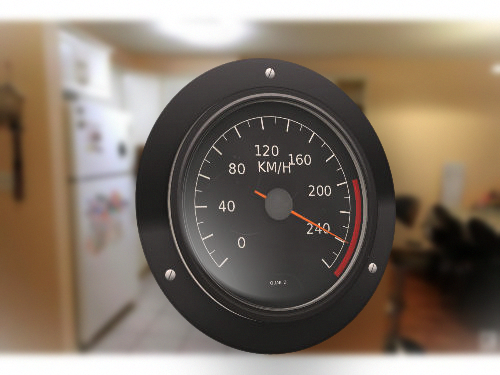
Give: 240 km/h
